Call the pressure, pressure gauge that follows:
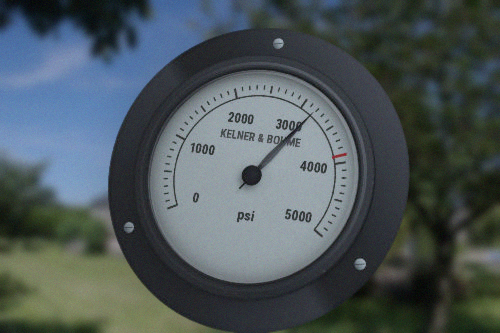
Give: 3200 psi
